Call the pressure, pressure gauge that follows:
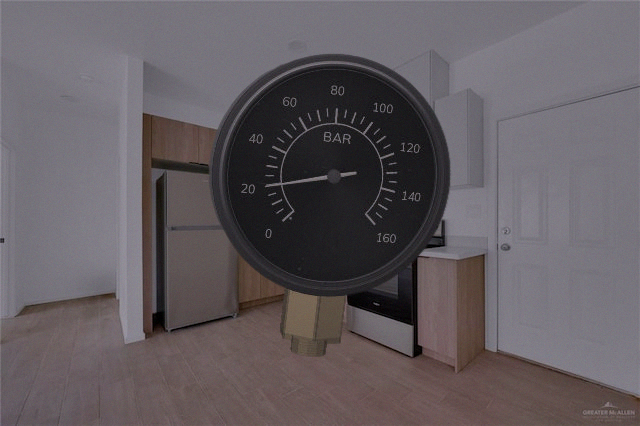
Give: 20 bar
